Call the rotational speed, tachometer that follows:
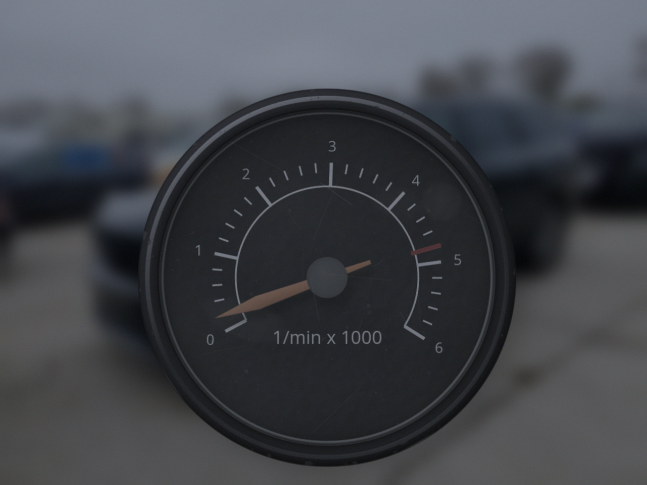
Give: 200 rpm
